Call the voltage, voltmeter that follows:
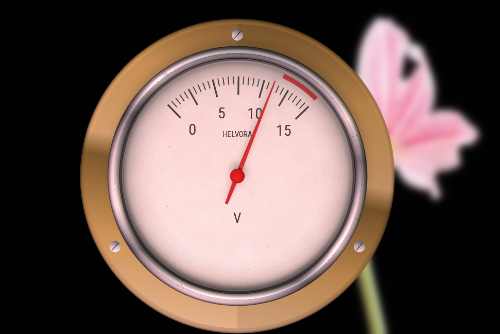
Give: 11 V
